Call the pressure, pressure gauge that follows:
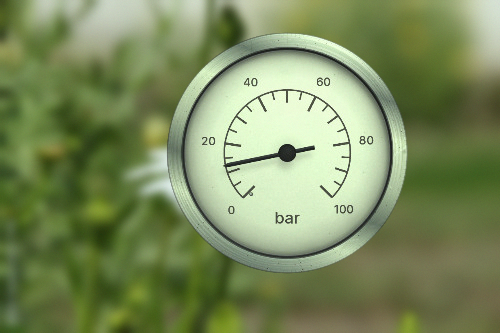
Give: 12.5 bar
